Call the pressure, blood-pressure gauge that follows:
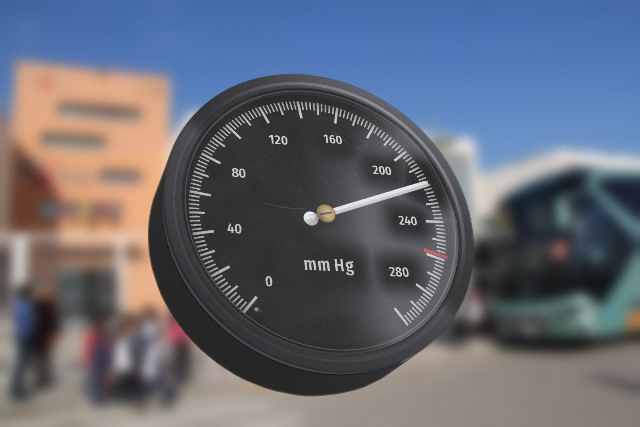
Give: 220 mmHg
